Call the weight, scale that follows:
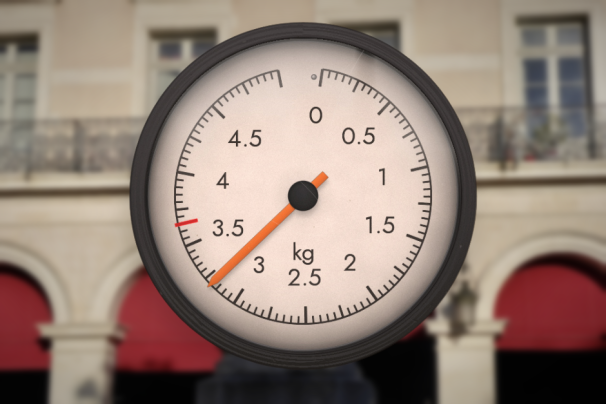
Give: 3.2 kg
